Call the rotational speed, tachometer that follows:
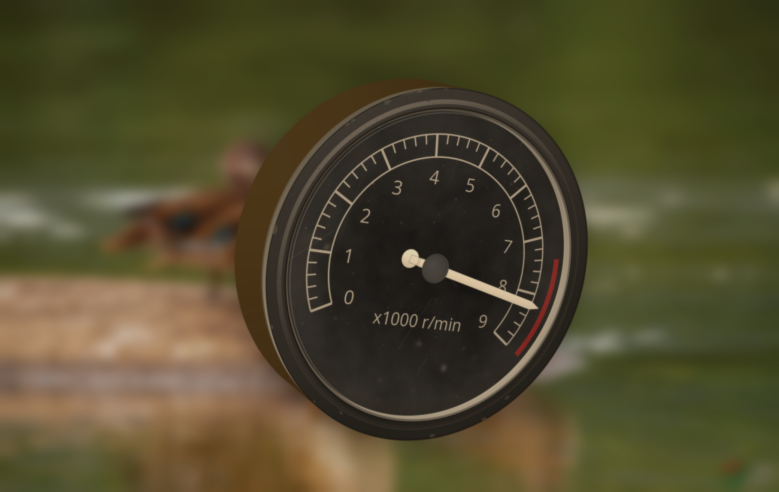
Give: 8200 rpm
